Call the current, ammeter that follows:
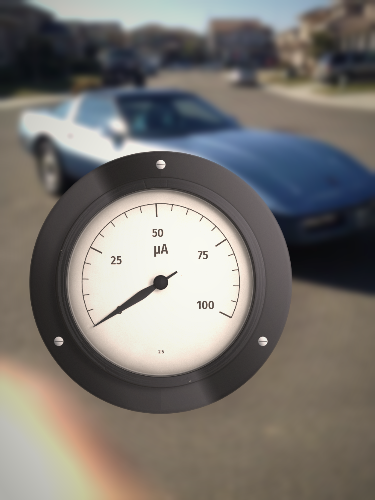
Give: 0 µA
